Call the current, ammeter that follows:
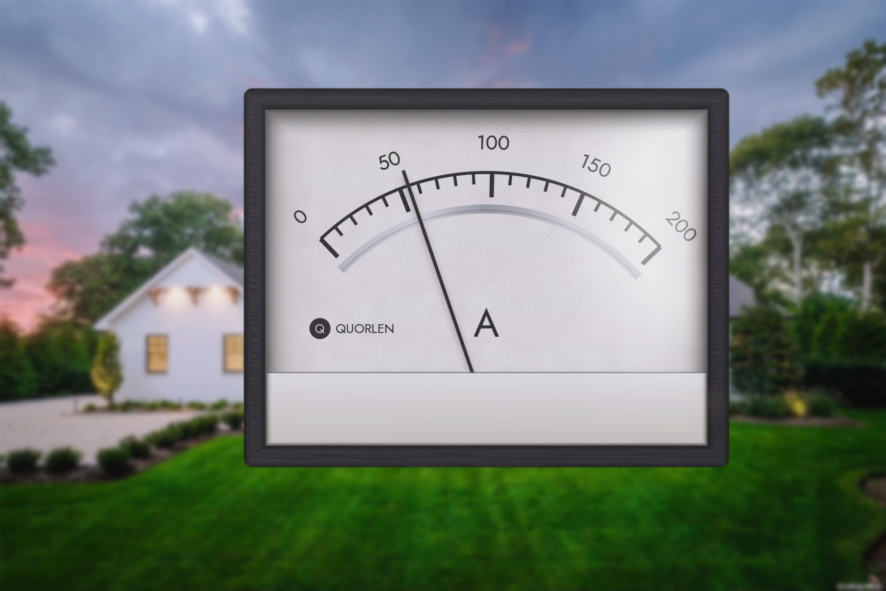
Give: 55 A
